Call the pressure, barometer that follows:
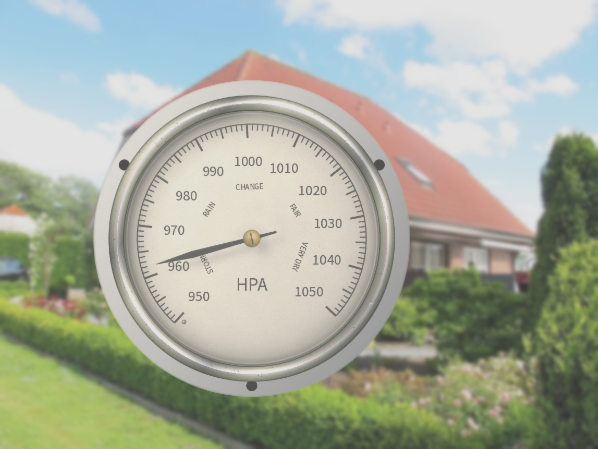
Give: 962 hPa
